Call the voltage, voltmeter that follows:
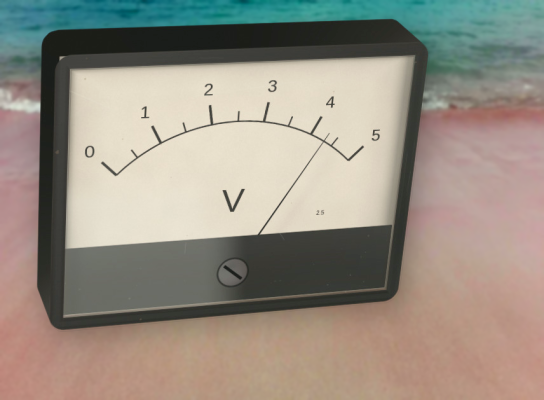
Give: 4.25 V
